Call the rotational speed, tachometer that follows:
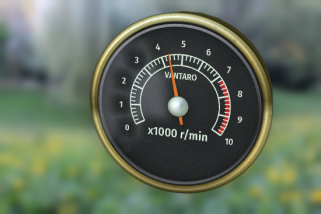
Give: 4400 rpm
